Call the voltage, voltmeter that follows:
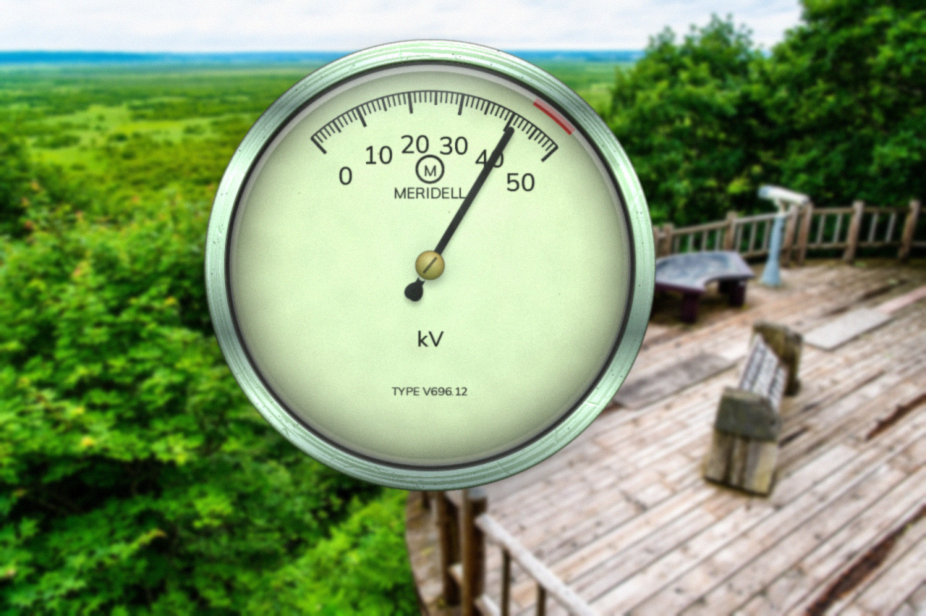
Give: 41 kV
